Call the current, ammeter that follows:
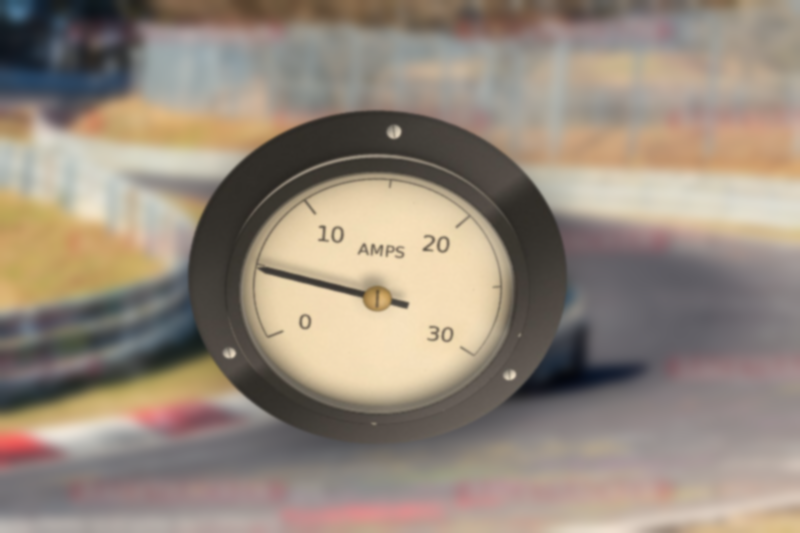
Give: 5 A
